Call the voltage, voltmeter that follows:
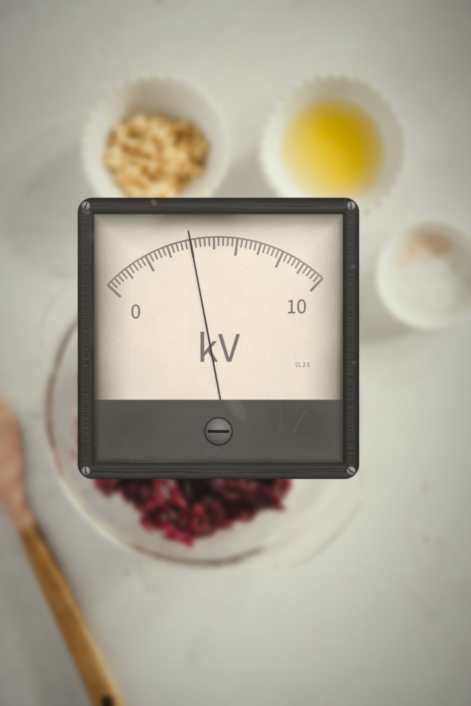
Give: 4 kV
